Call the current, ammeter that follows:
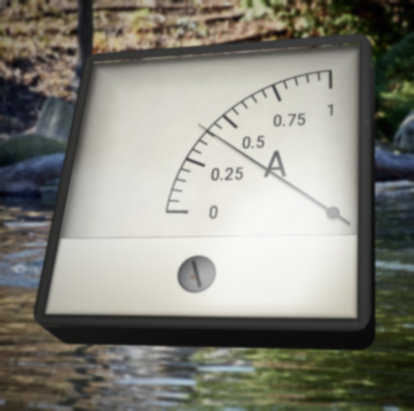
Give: 0.4 A
